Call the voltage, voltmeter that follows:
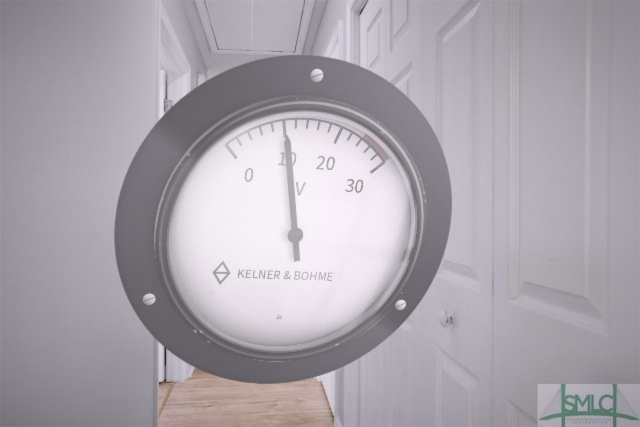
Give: 10 V
